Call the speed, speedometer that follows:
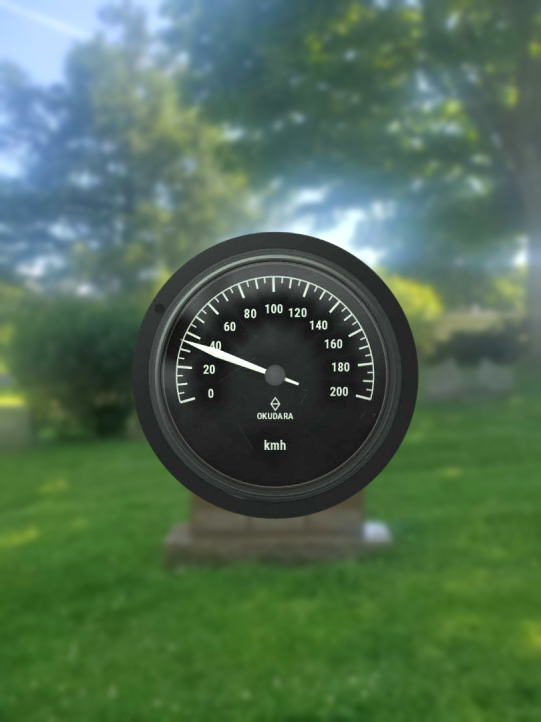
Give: 35 km/h
